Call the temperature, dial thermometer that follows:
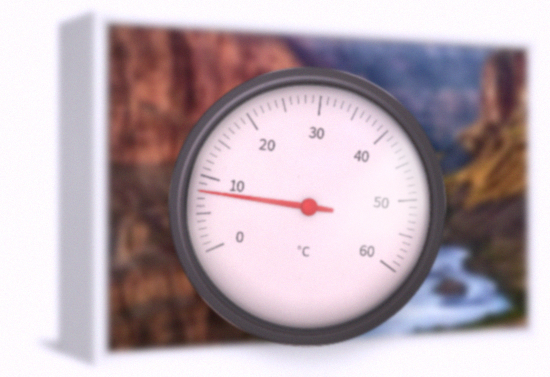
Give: 8 °C
